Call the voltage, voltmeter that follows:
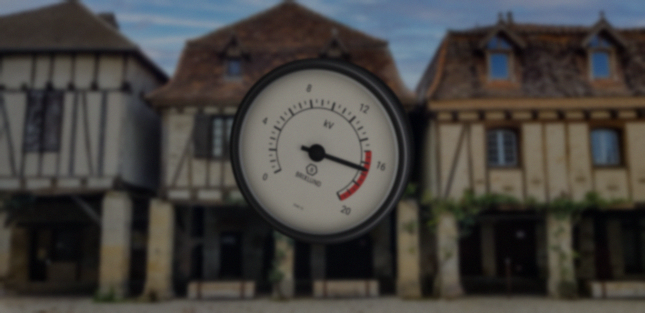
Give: 16.5 kV
